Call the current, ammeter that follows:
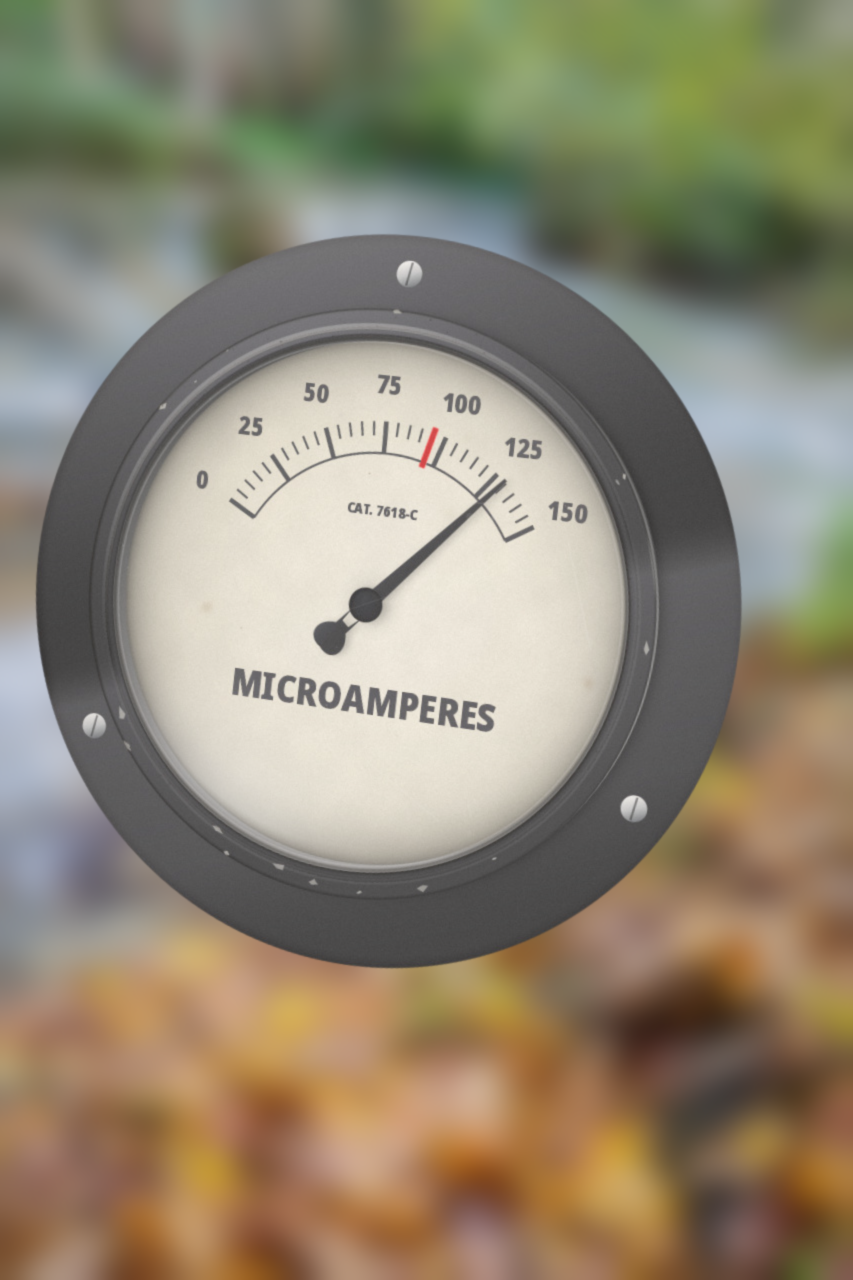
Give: 130 µA
